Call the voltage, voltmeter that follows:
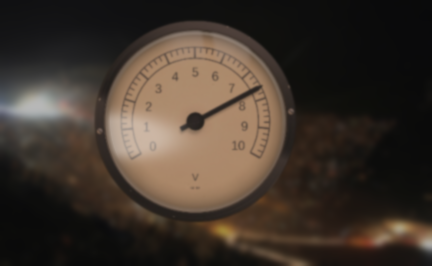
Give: 7.6 V
